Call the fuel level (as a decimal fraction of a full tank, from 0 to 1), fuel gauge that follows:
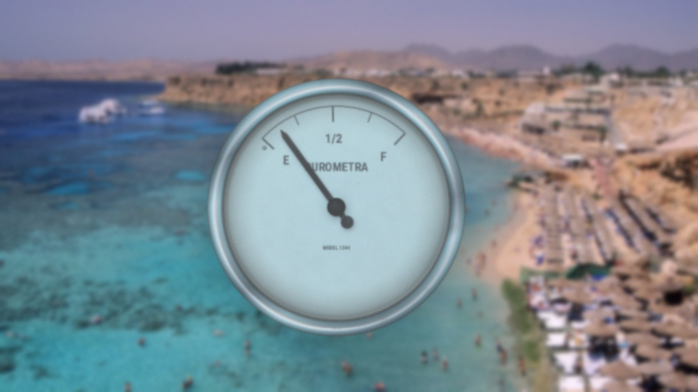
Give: 0.125
